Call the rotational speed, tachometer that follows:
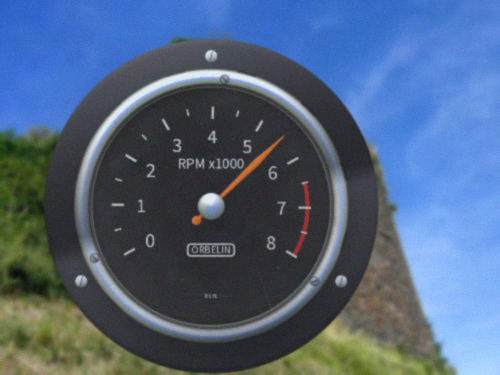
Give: 5500 rpm
